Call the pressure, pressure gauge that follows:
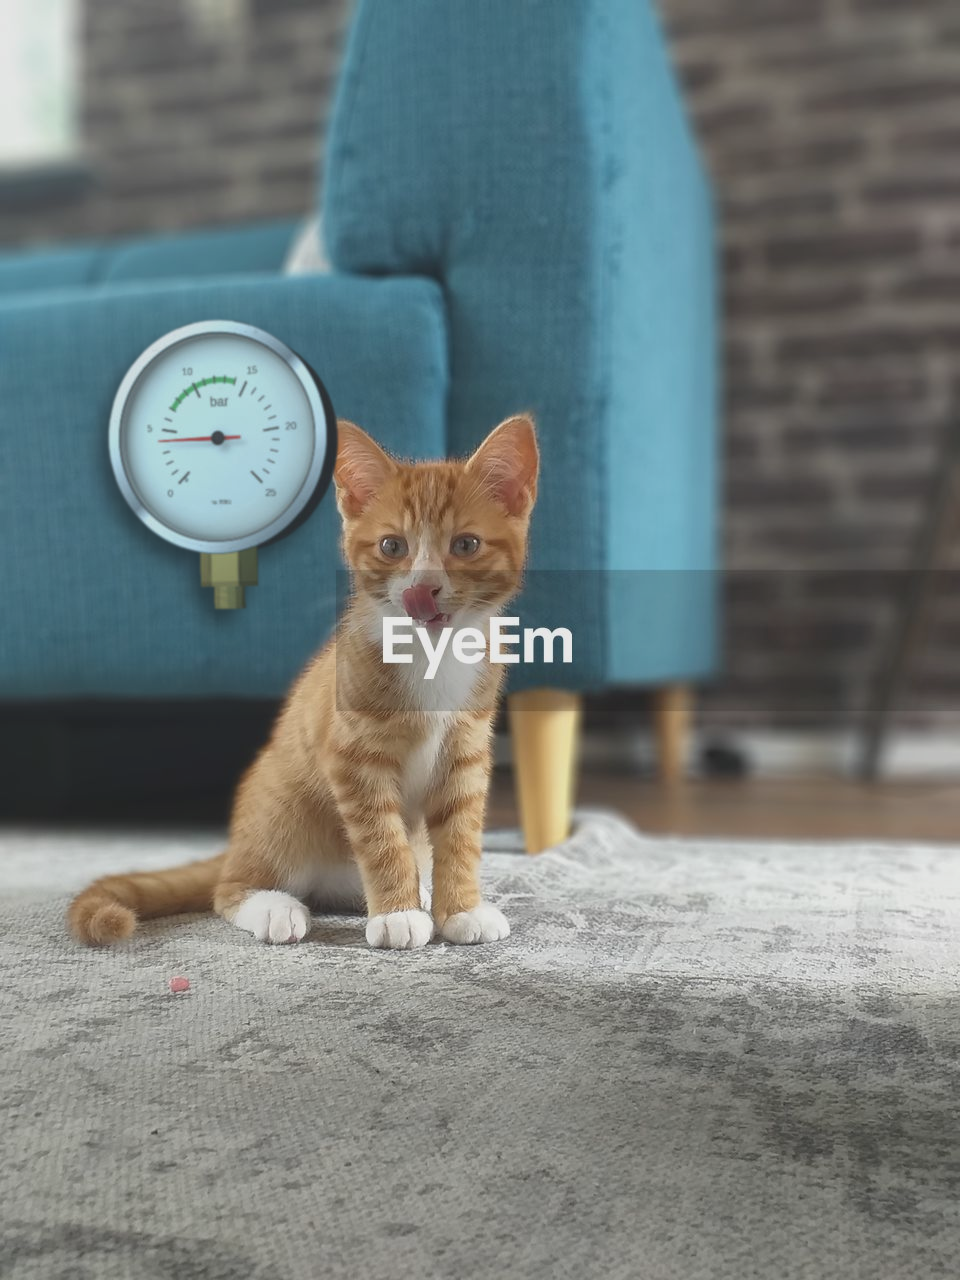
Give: 4 bar
